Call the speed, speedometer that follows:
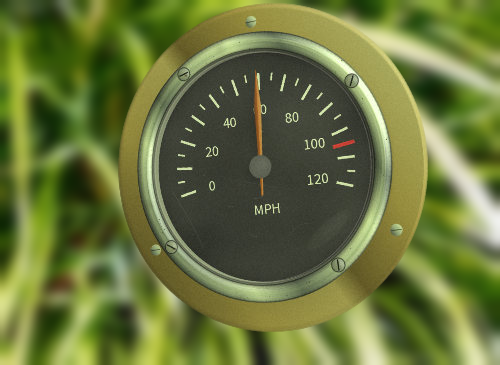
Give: 60 mph
